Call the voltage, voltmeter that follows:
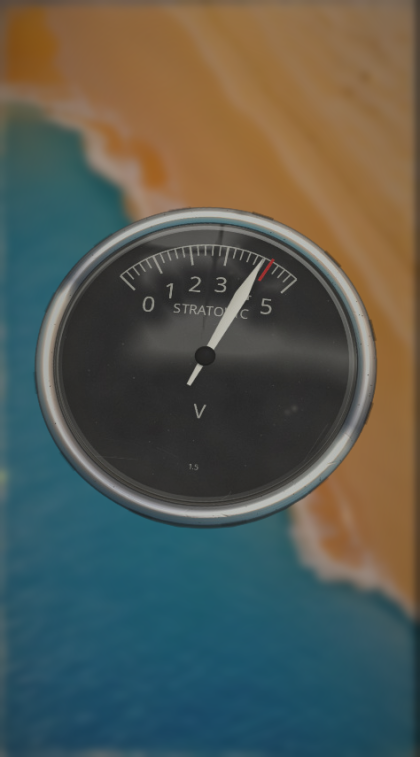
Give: 4 V
